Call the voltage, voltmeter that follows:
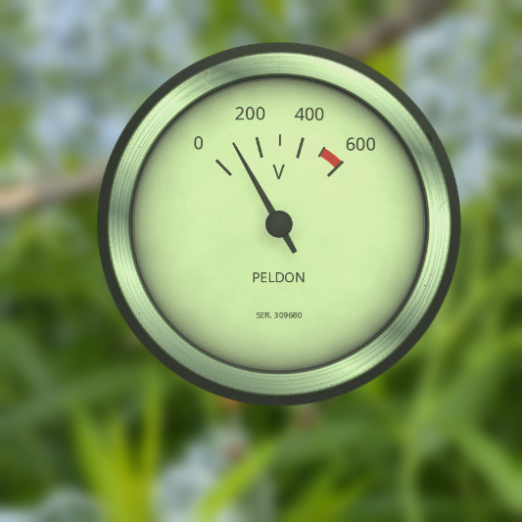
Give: 100 V
